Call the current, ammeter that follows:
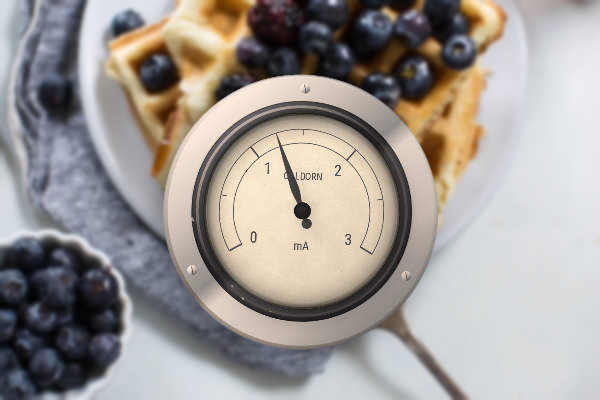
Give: 1.25 mA
